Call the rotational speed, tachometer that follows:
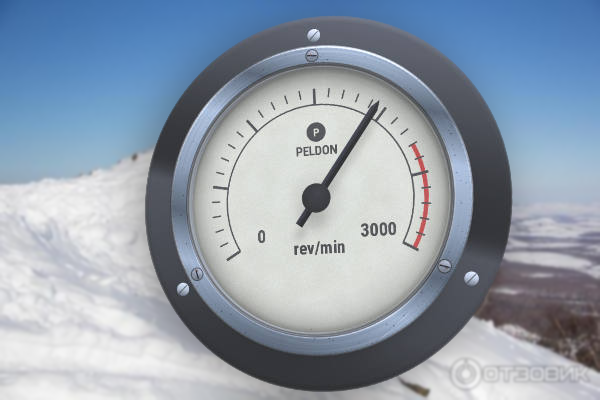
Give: 1950 rpm
